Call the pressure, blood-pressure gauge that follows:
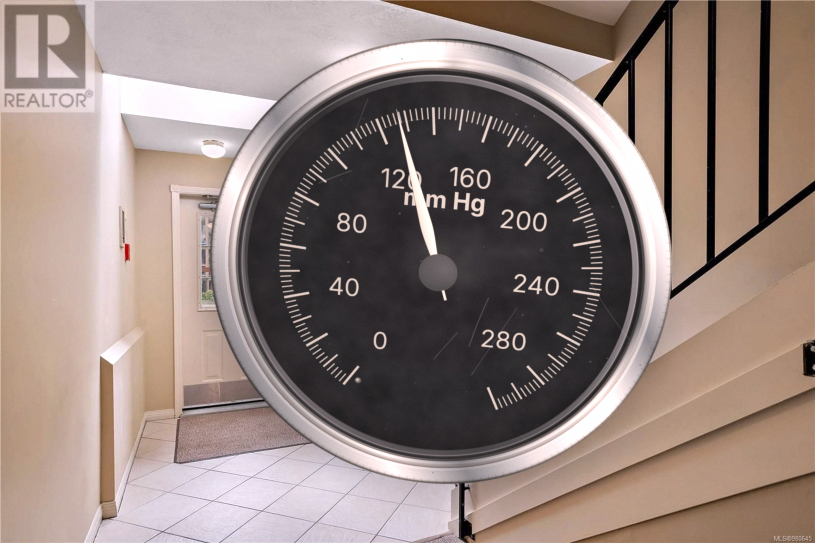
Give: 128 mmHg
